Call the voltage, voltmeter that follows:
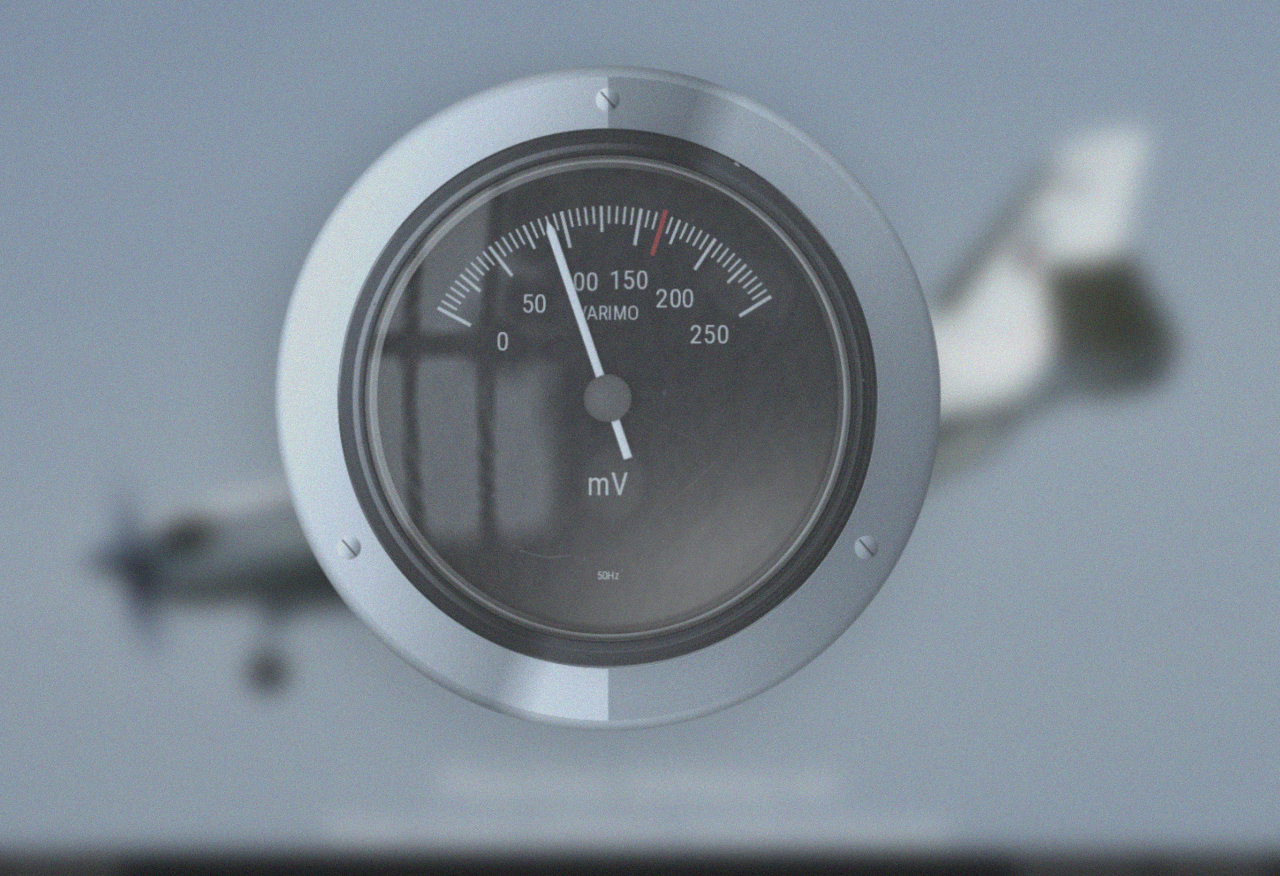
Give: 90 mV
